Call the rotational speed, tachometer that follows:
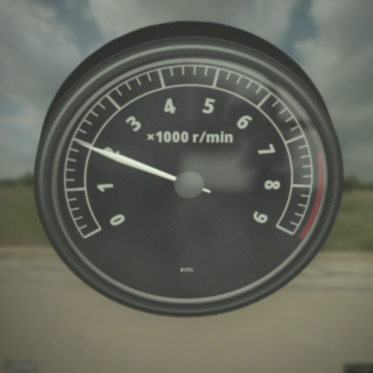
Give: 2000 rpm
